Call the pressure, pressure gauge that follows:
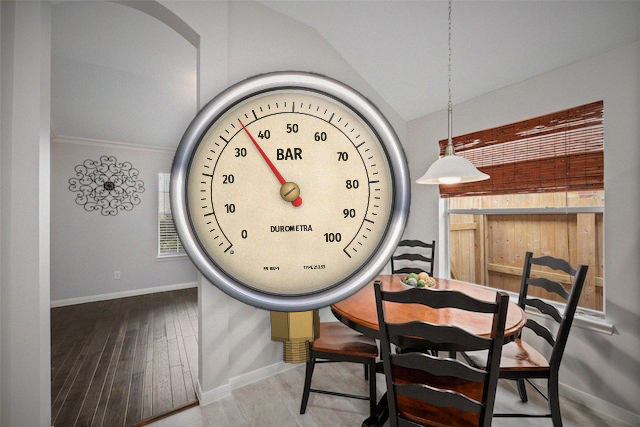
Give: 36 bar
